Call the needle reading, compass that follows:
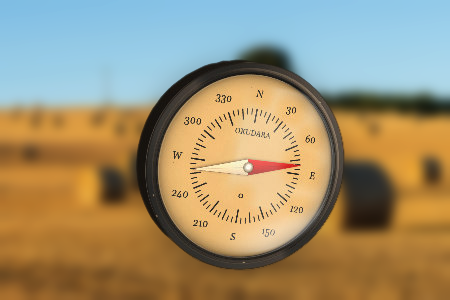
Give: 80 °
